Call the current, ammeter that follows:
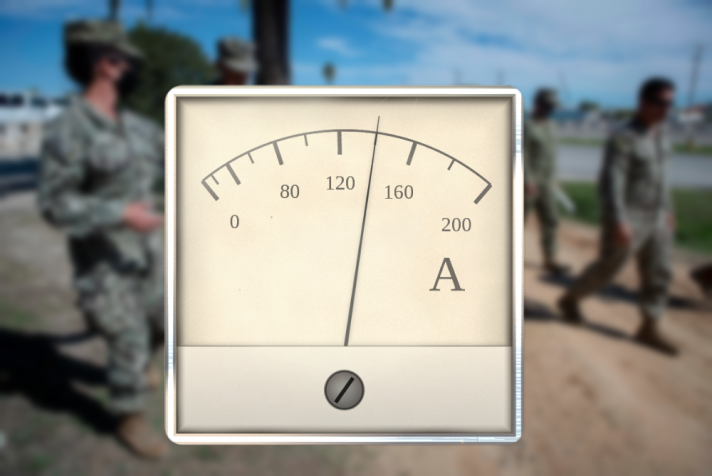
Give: 140 A
